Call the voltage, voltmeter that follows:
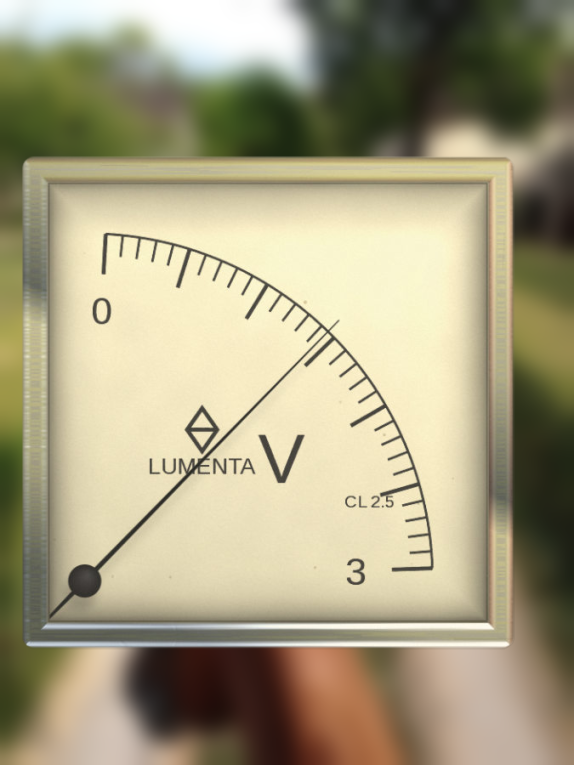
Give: 1.45 V
